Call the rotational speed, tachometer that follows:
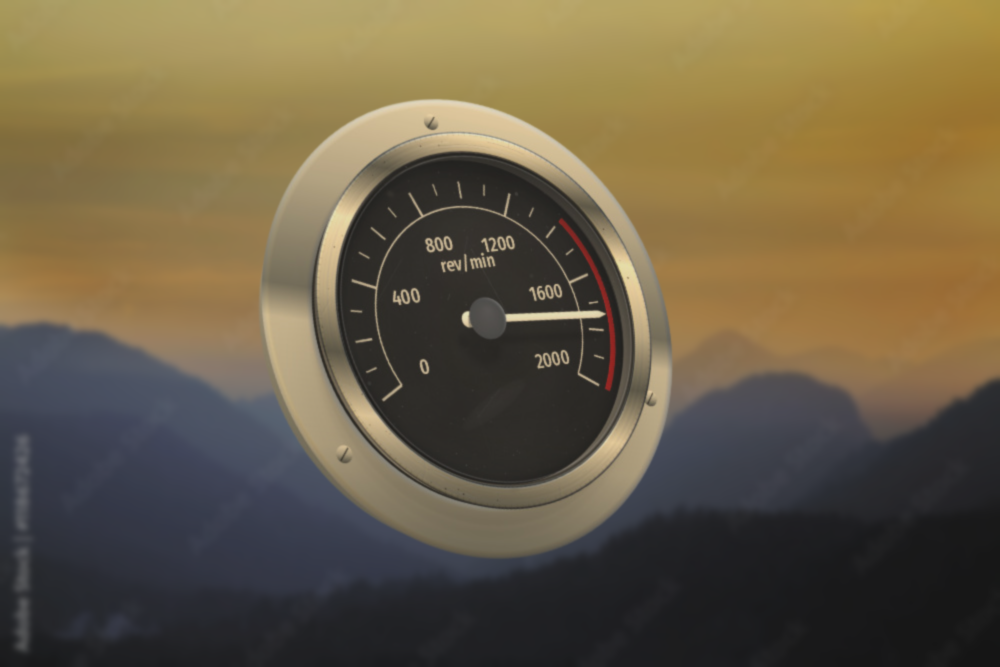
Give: 1750 rpm
